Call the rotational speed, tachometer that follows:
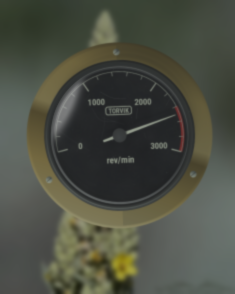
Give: 2500 rpm
